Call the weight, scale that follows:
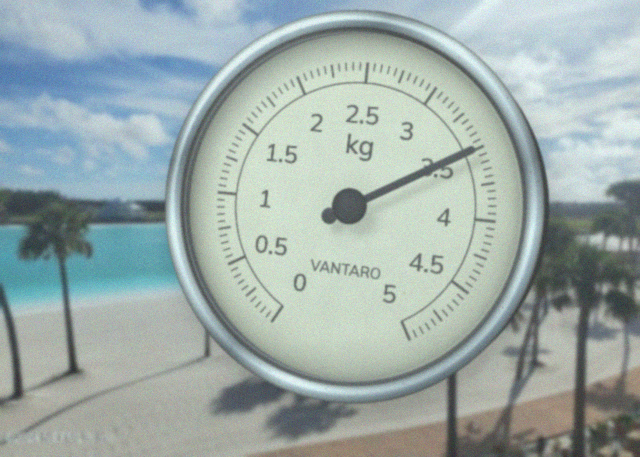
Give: 3.5 kg
